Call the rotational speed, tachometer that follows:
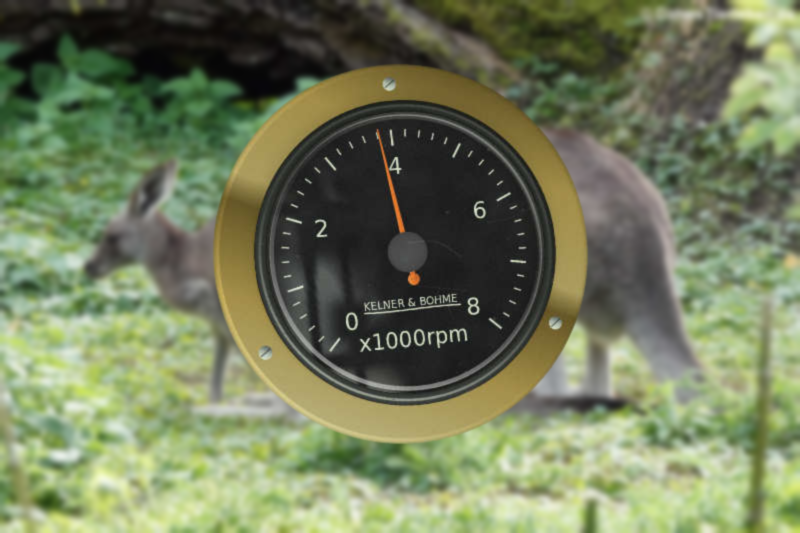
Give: 3800 rpm
